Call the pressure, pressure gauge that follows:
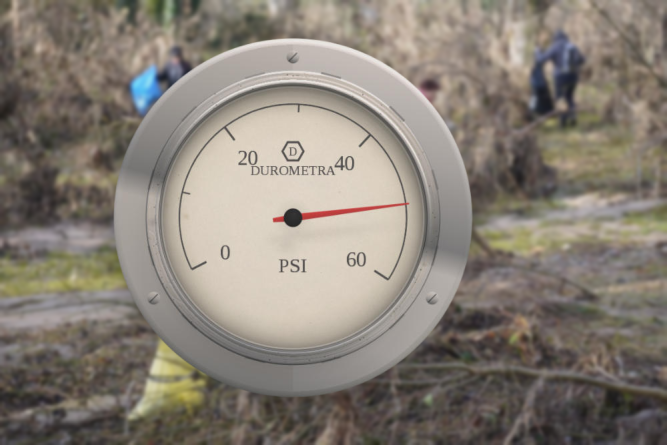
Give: 50 psi
